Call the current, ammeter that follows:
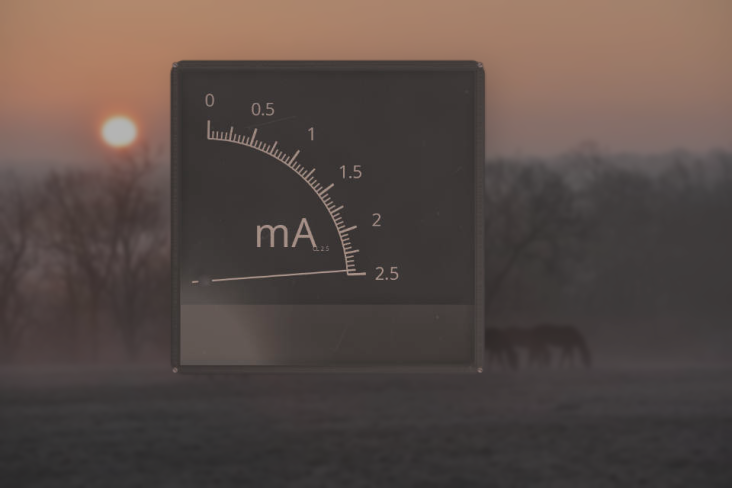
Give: 2.45 mA
